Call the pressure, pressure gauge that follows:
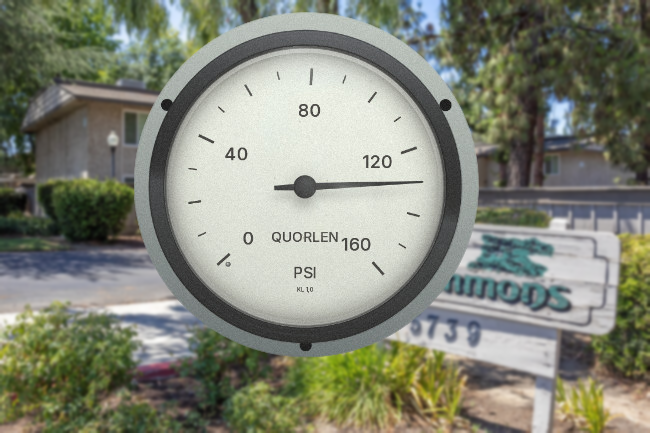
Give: 130 psi
